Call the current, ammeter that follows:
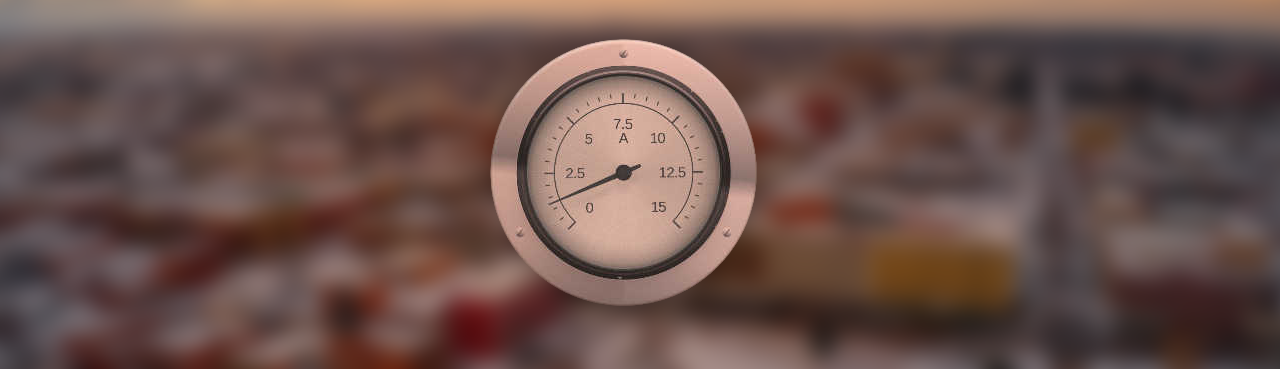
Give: 1.25 A
